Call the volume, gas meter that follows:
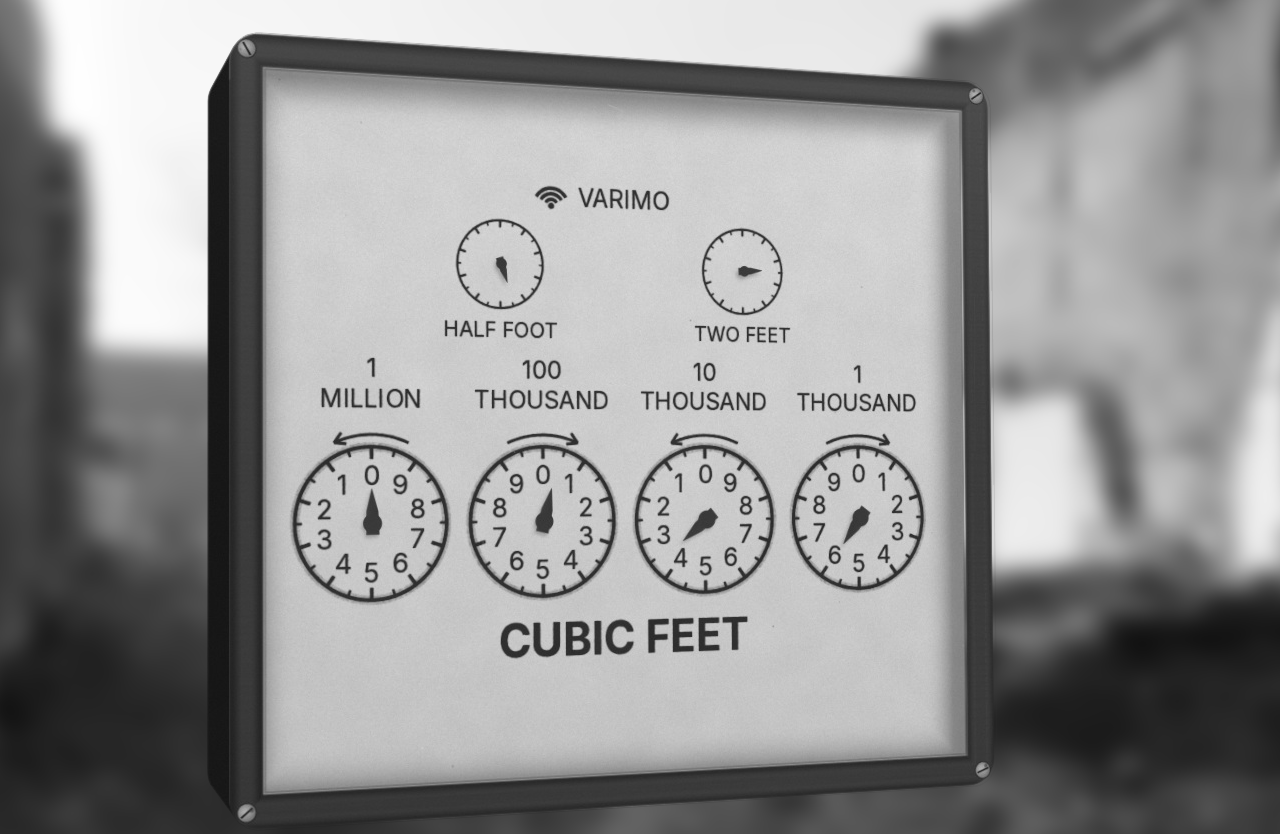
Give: 3600 ft³
